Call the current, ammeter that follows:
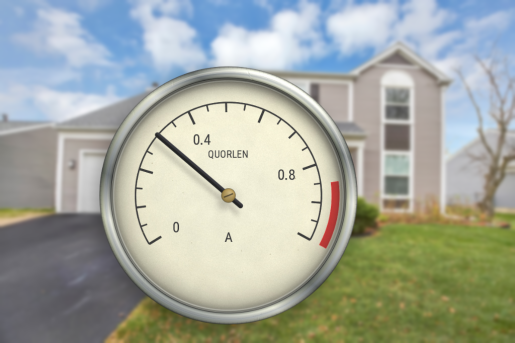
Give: 0.3 A
